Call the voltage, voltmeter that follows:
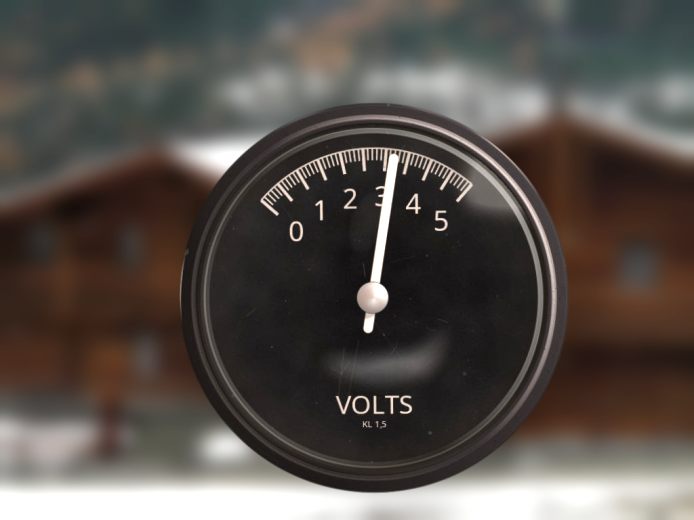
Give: 3.2 V
